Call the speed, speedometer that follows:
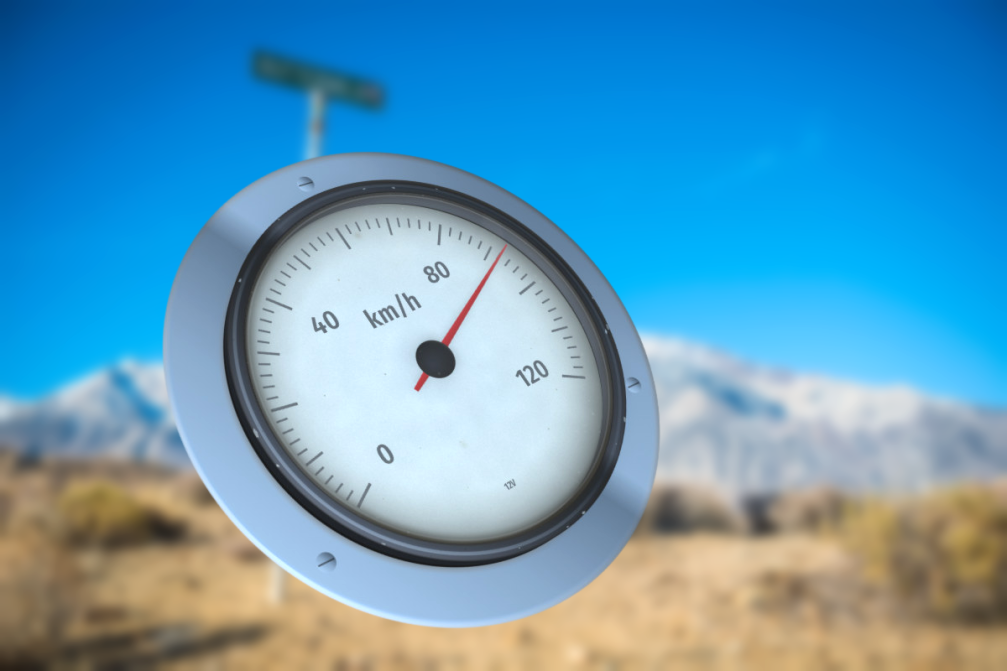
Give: 92 km/h
